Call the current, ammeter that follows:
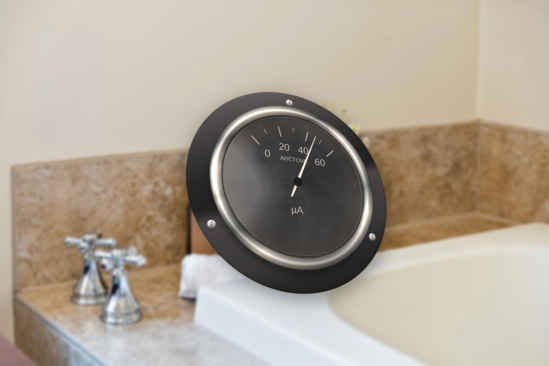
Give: 45 µA
